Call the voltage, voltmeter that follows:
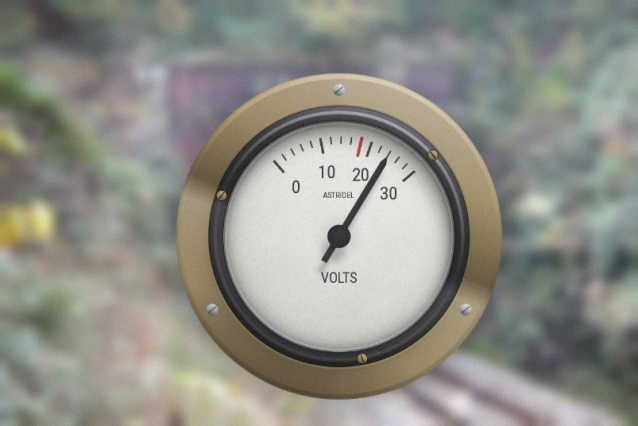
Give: 24 V
